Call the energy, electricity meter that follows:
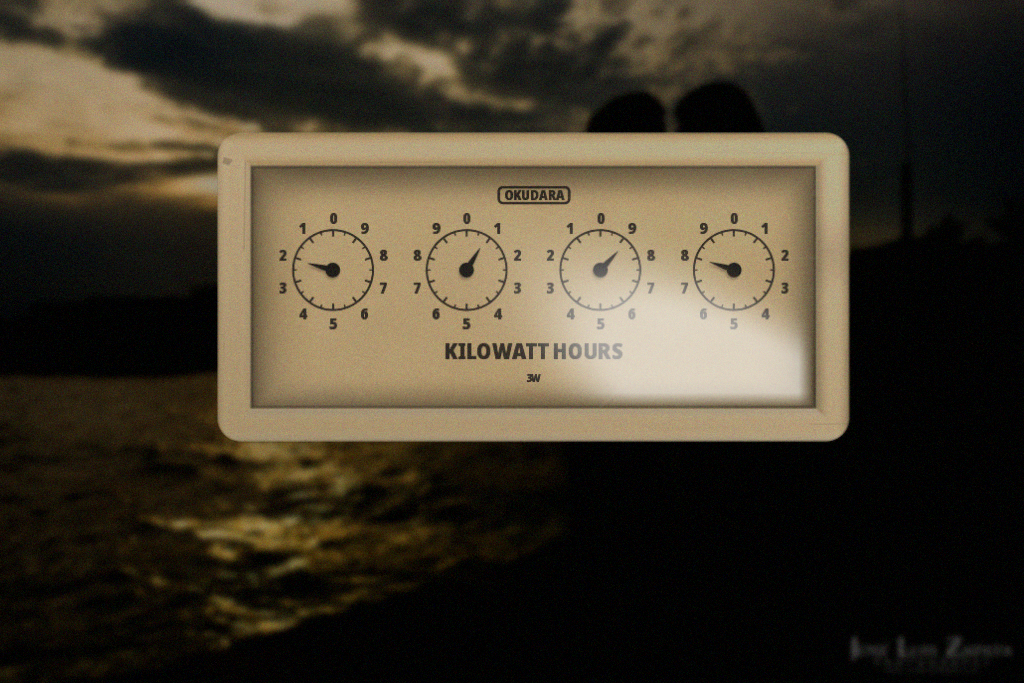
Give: 2088 kWh
